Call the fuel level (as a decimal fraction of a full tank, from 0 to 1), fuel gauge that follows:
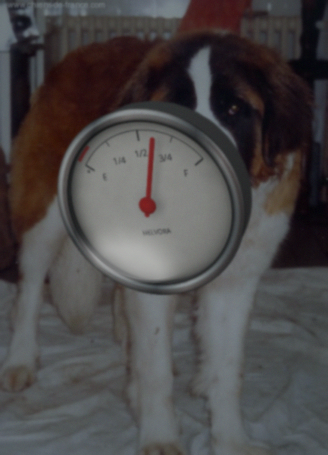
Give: 0.625
